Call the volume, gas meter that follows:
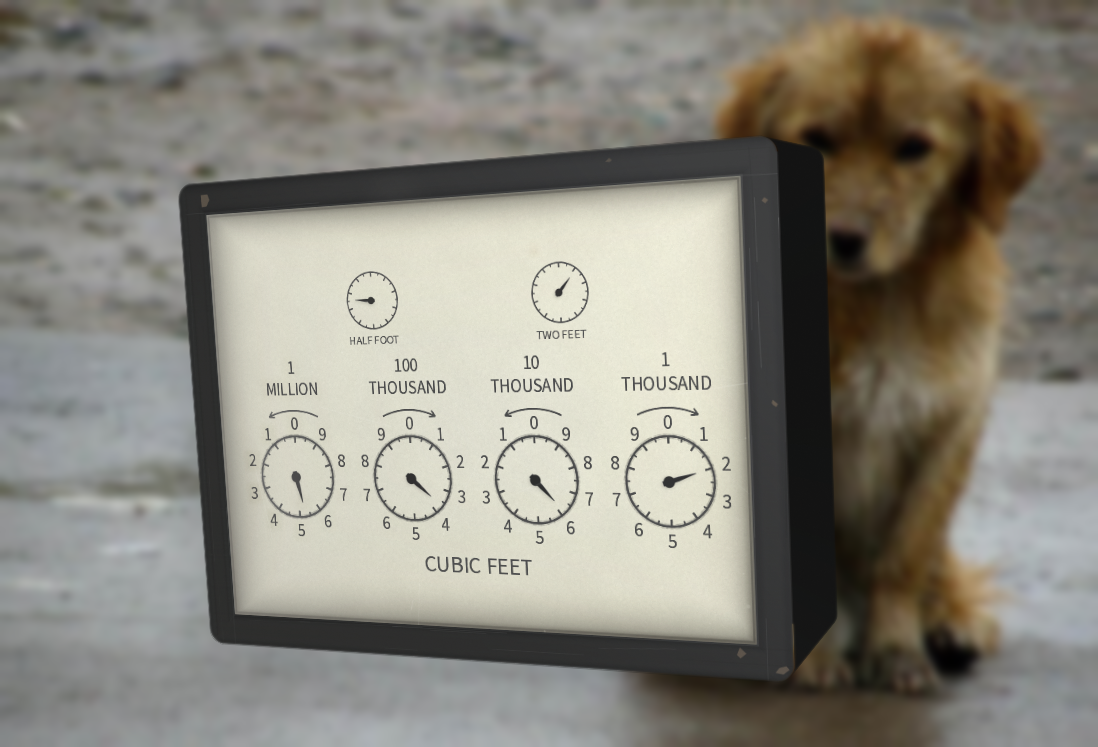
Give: 536200 ft³
